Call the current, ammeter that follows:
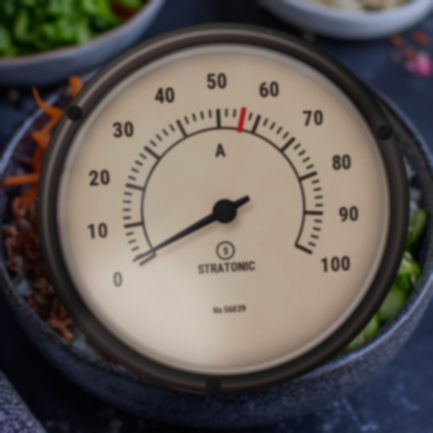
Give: 2 A
